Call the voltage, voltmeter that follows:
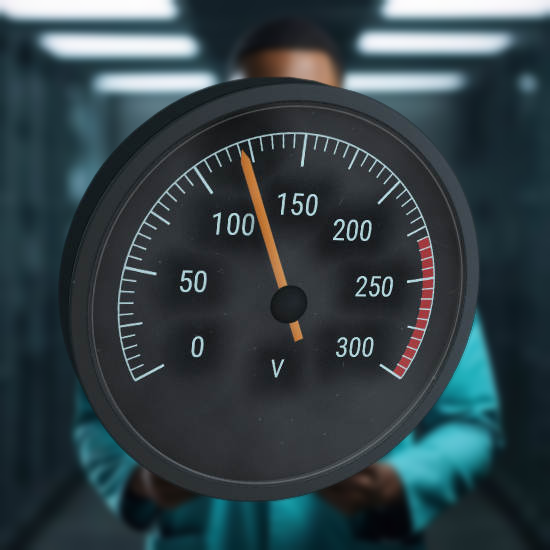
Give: 120 V
